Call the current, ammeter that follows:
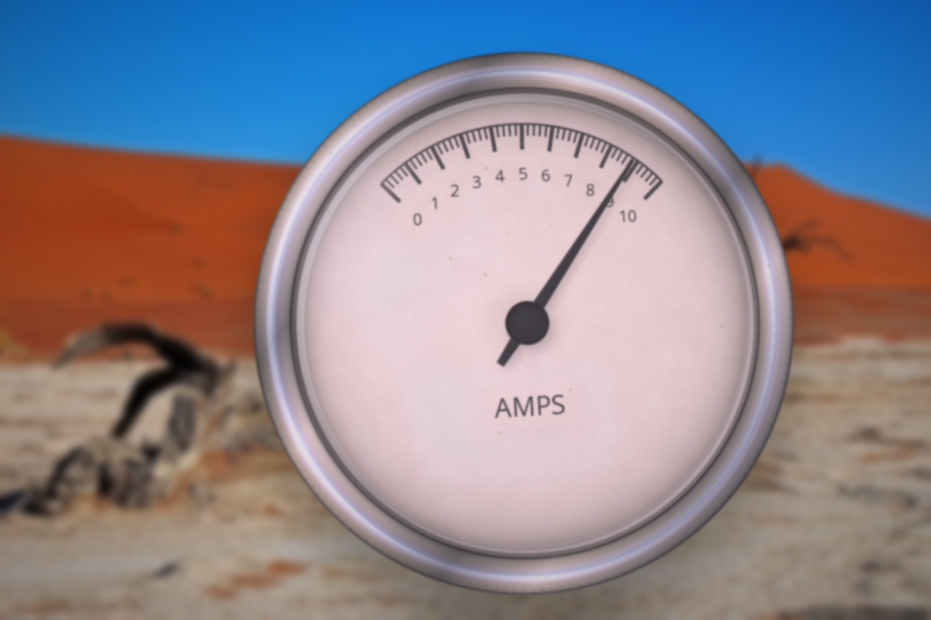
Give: 8.8 A
